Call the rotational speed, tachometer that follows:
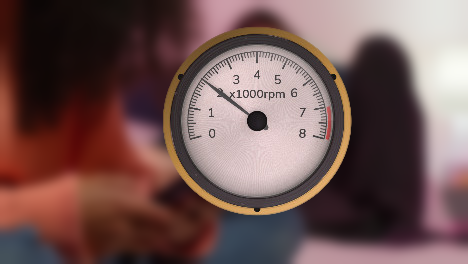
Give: 2000 rpm
